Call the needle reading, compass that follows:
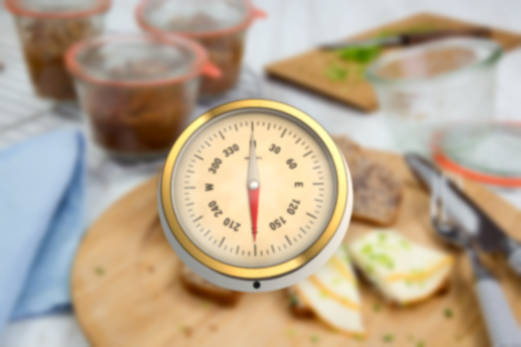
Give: 180 °
